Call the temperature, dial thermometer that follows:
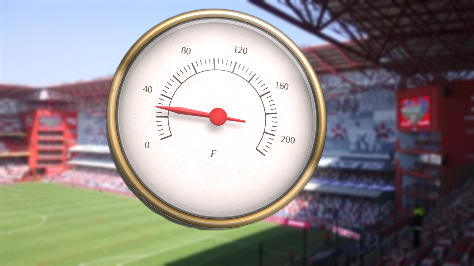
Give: 28 °F
